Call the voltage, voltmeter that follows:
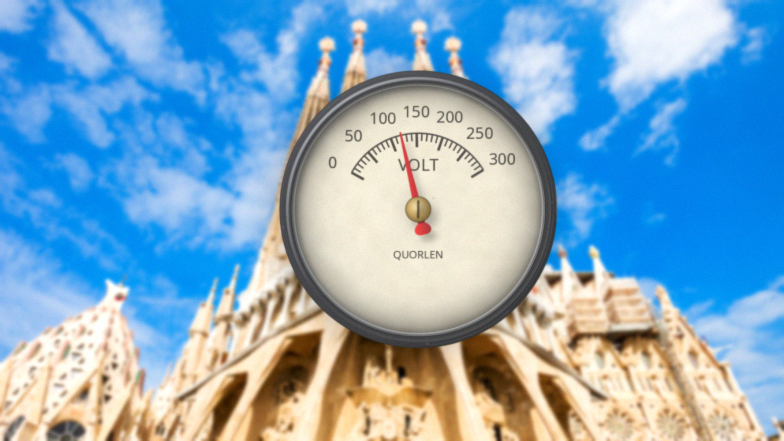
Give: 120 V
